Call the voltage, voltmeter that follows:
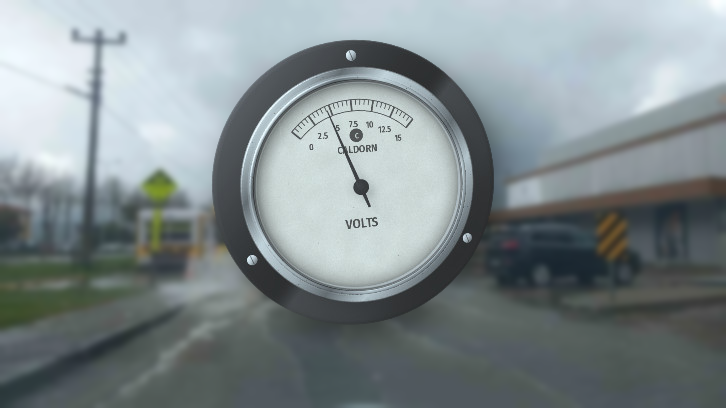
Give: 4.5 V
